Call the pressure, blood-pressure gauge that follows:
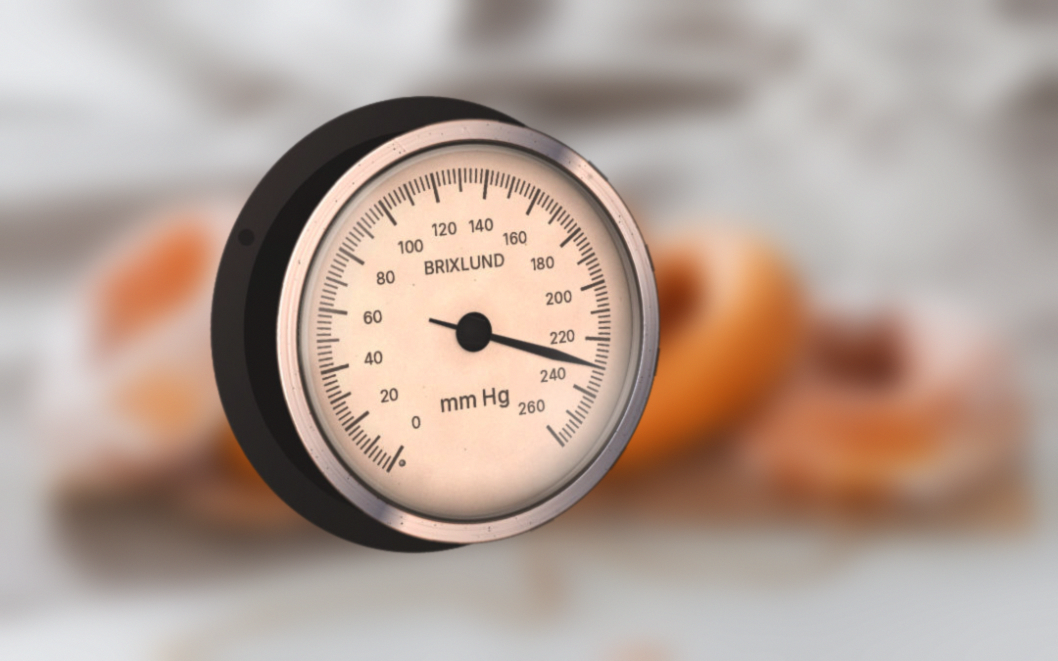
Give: 230 mmHg
